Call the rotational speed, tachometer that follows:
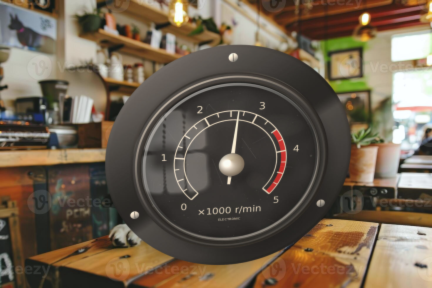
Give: 2625 rpm
